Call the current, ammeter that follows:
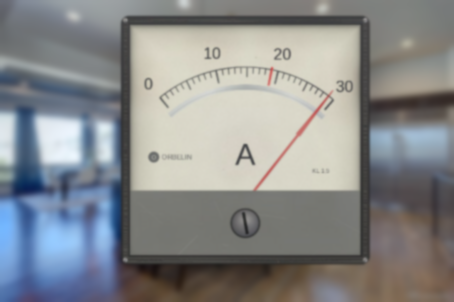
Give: 29 A
